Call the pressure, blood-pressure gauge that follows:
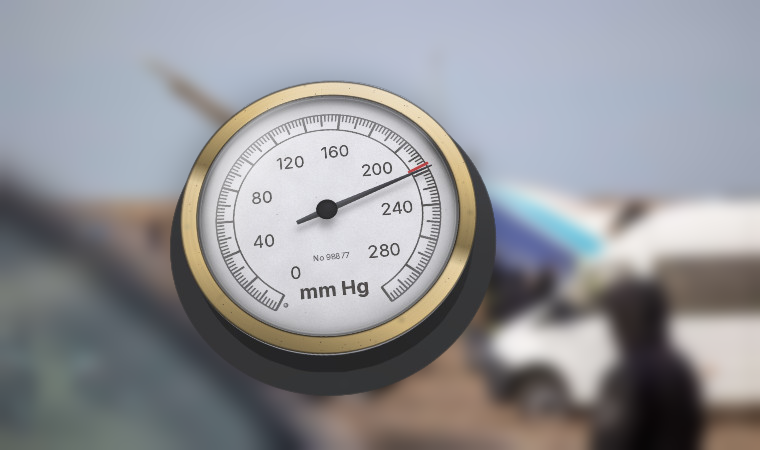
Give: 220 mmHg
